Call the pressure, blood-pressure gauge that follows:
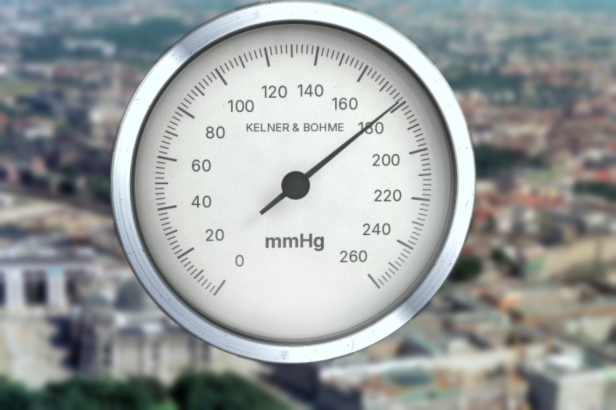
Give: 178 mmHg
